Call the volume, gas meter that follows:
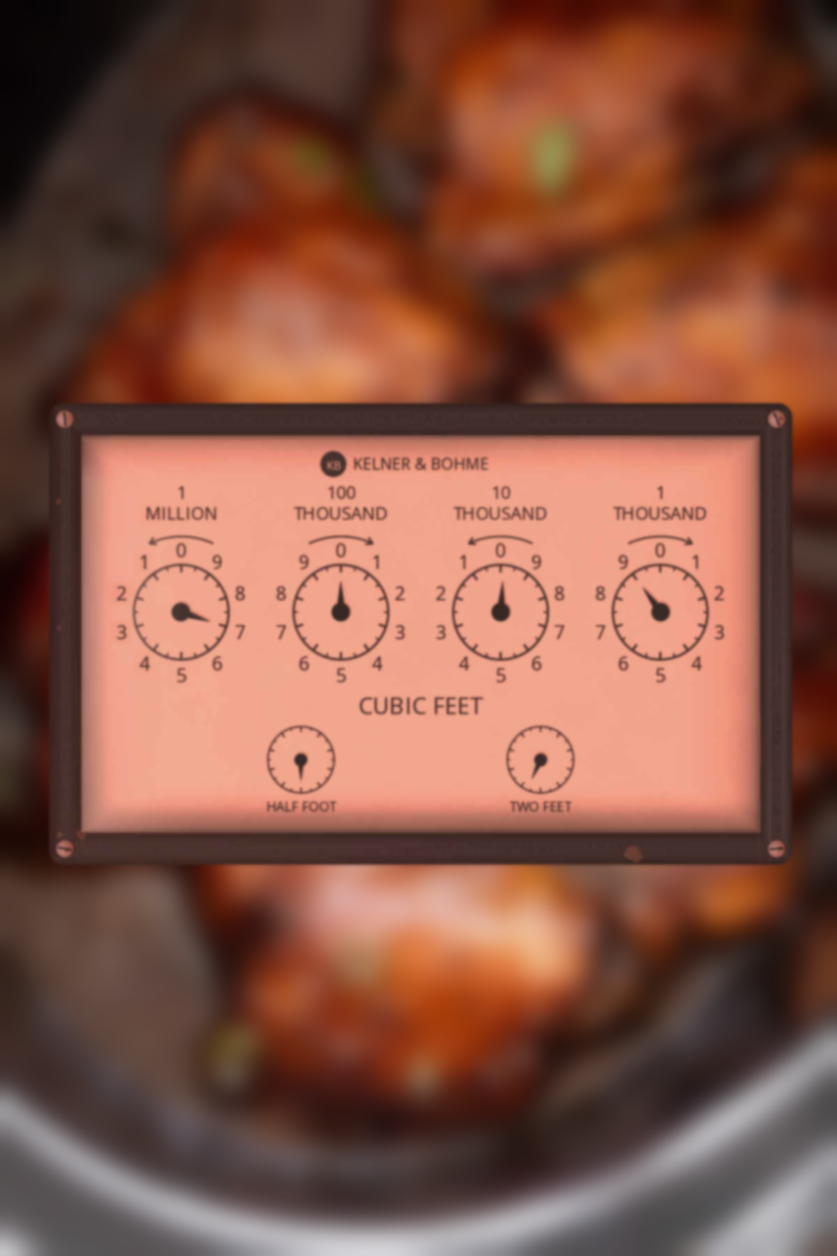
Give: 699900 ft³
